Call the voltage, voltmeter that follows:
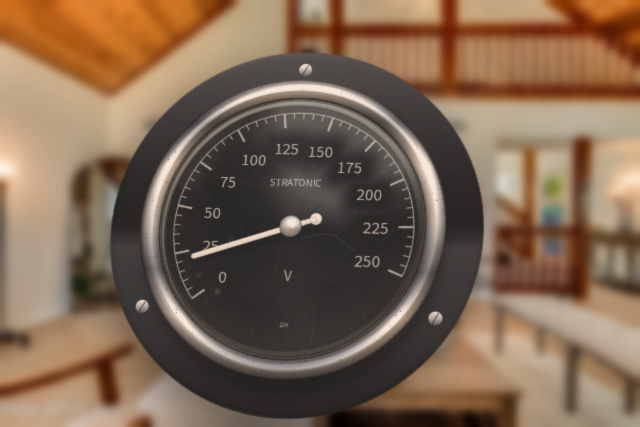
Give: 20 V
